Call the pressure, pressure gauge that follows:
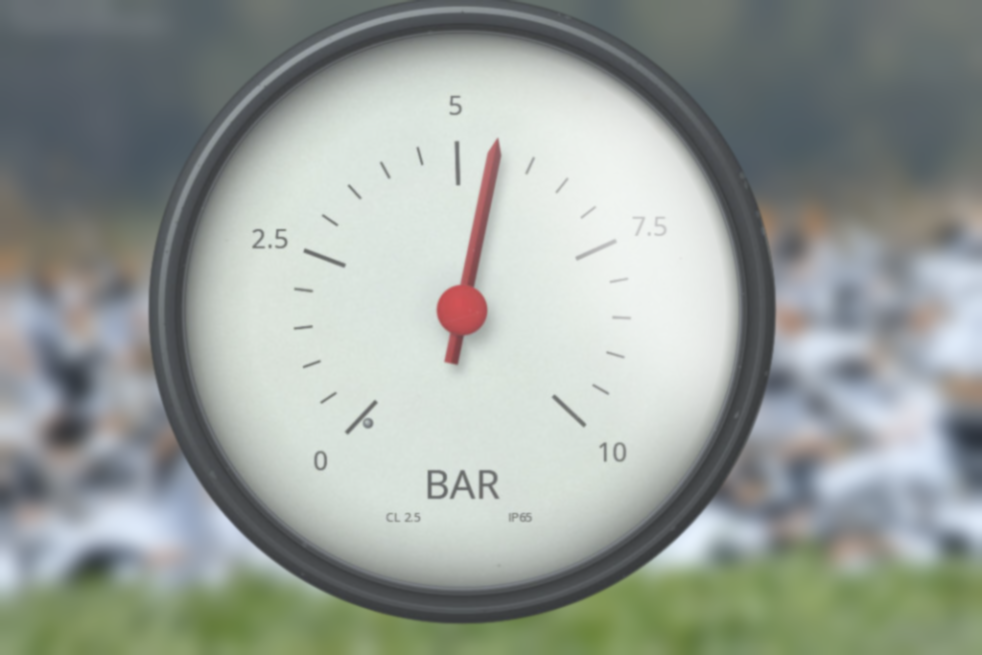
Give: 5.5 bar
